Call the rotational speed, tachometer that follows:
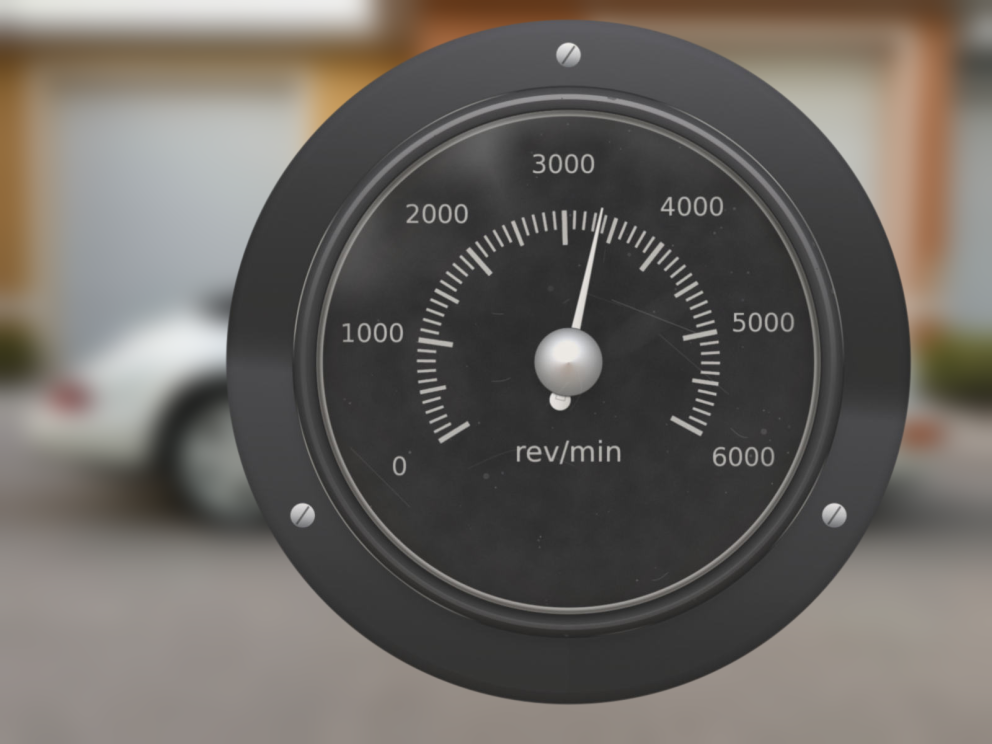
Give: 3350 rpm
